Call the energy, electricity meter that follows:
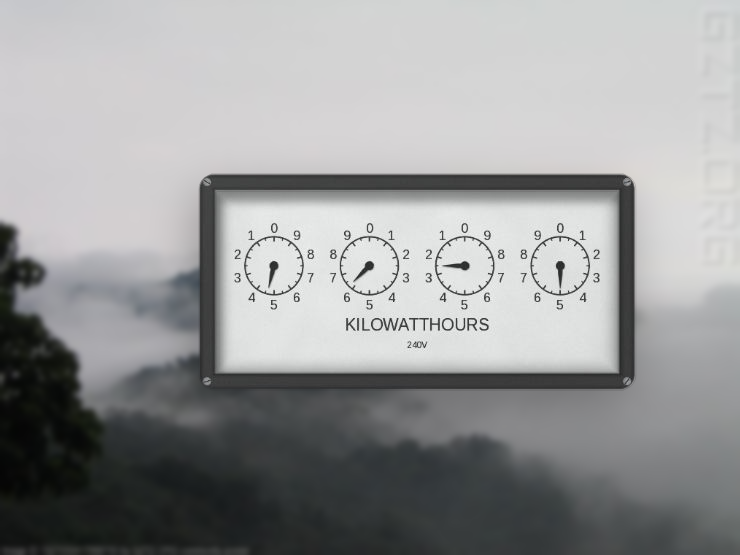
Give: 4625 kWh
